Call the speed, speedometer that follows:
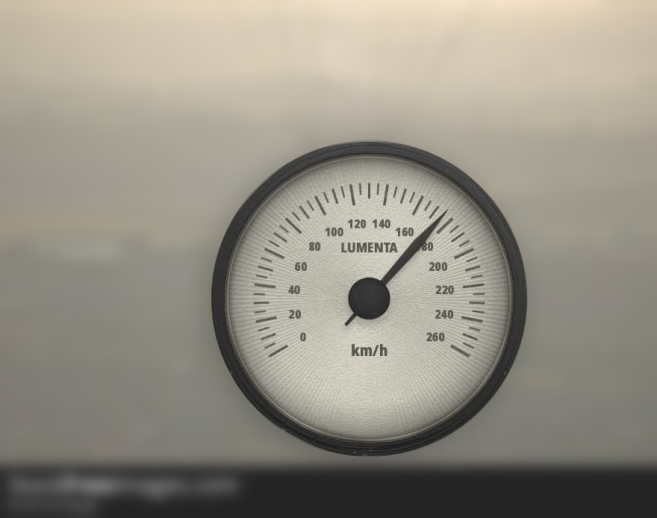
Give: 175 km/h
